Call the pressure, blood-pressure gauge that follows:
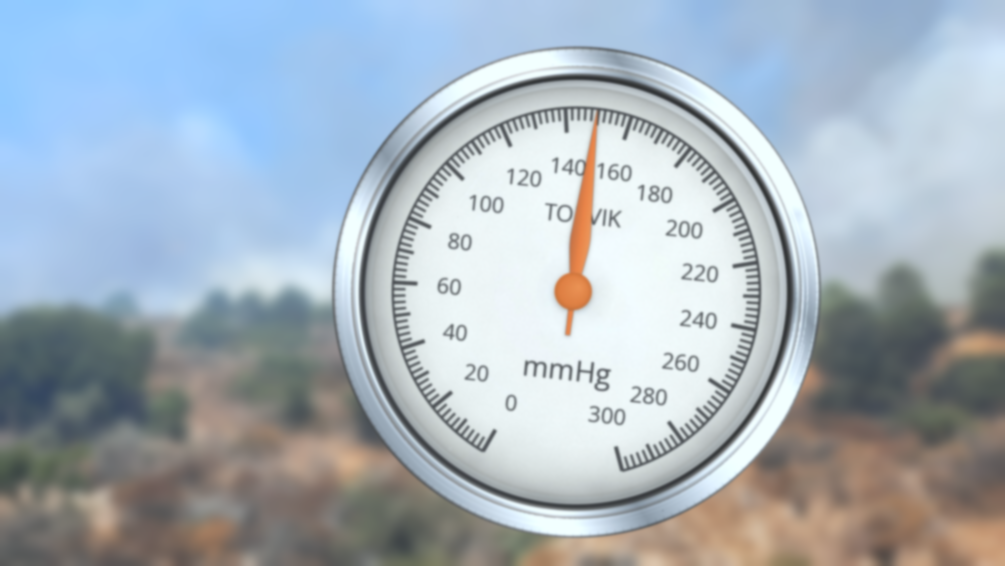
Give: 150 mmHg
